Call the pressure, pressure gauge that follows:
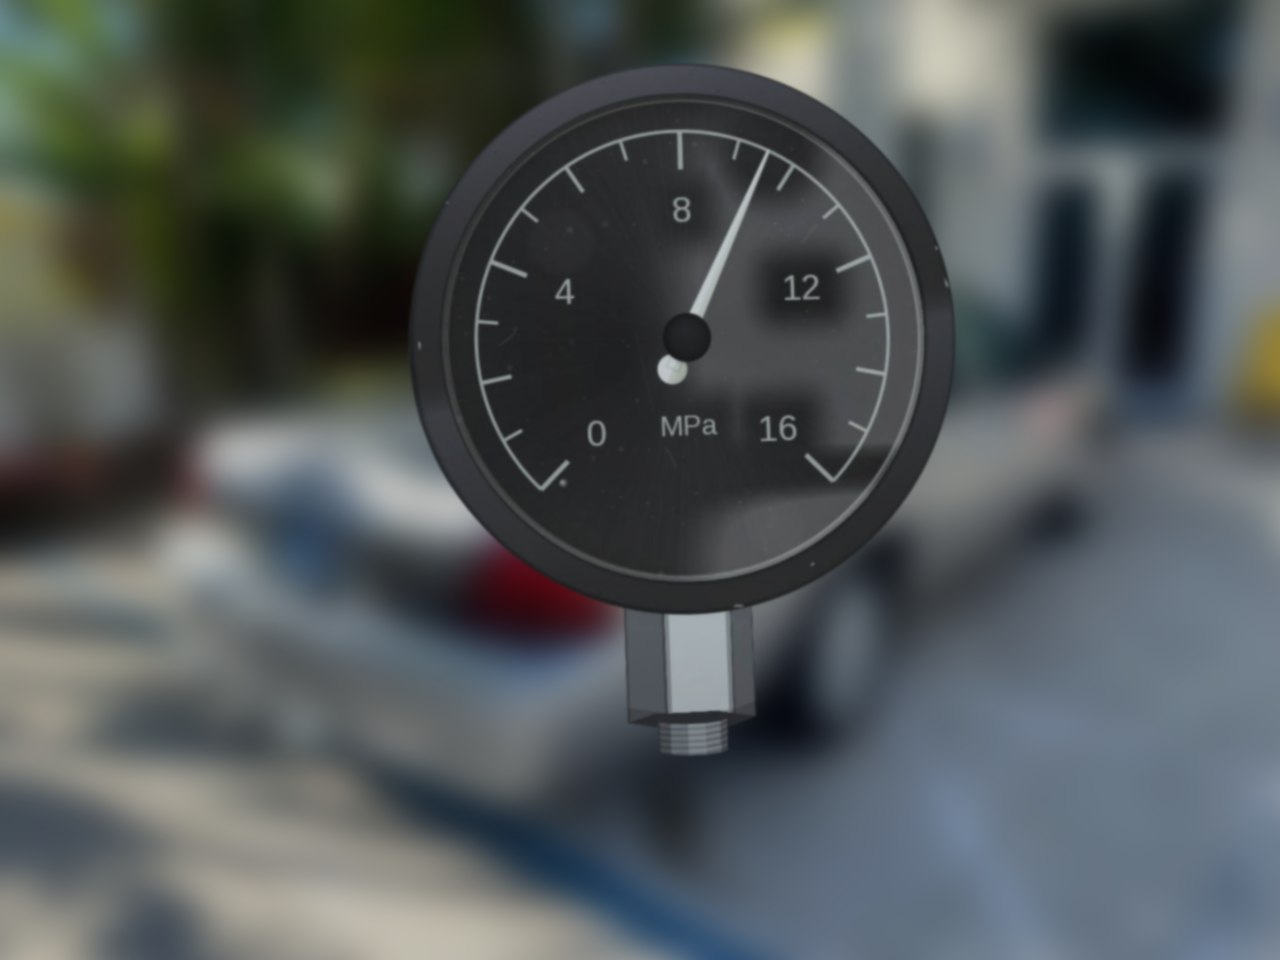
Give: 9.5 MPa
